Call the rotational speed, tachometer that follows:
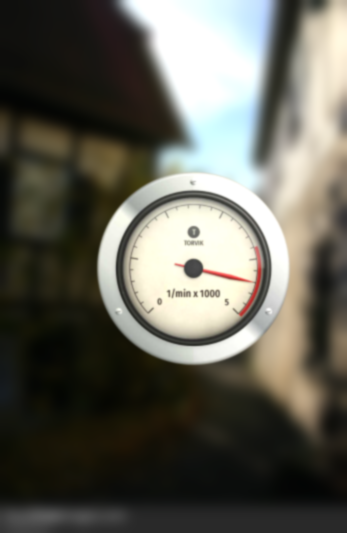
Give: 4400 rpm
